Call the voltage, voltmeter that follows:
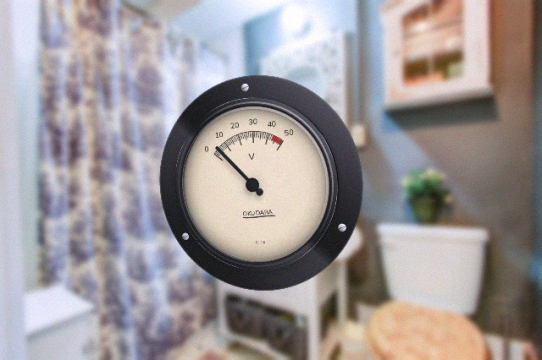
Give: 5 V
